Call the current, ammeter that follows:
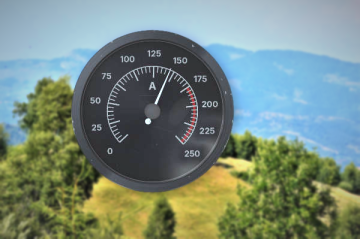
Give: 145 A
